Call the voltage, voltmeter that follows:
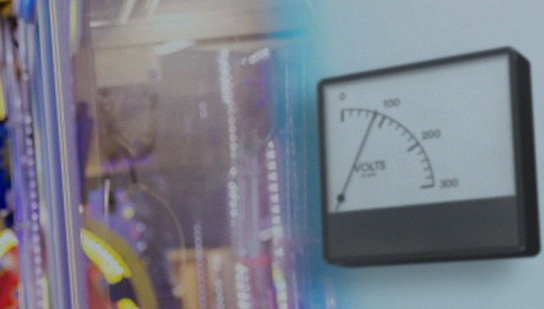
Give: 80 V
